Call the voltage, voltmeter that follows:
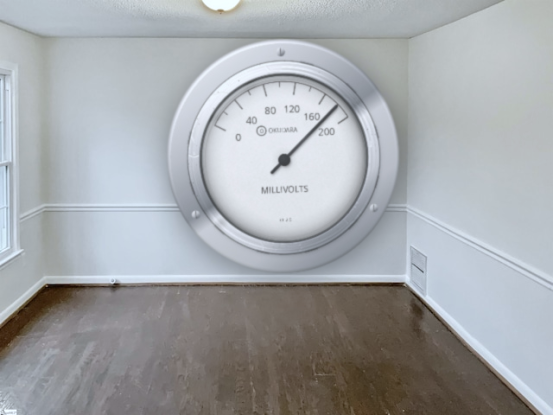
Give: 180 mV
